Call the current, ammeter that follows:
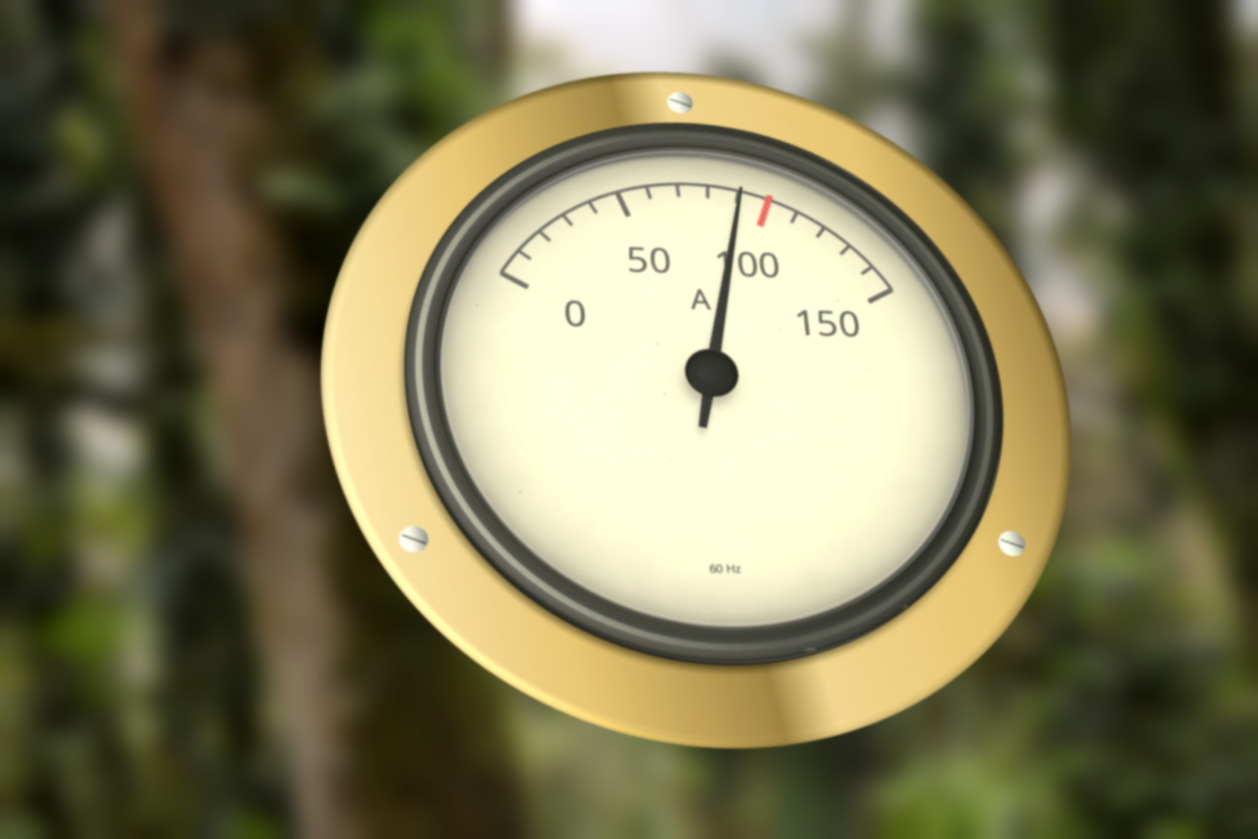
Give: 90 A
